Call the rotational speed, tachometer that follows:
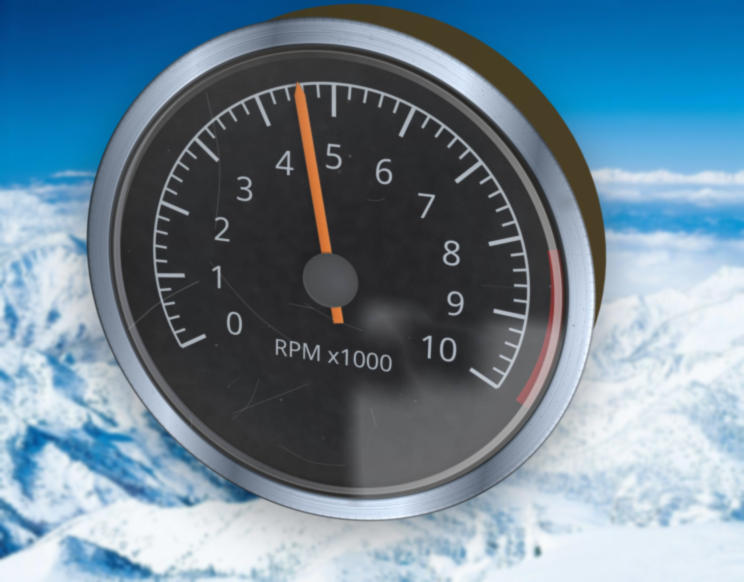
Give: 4600 rpm
